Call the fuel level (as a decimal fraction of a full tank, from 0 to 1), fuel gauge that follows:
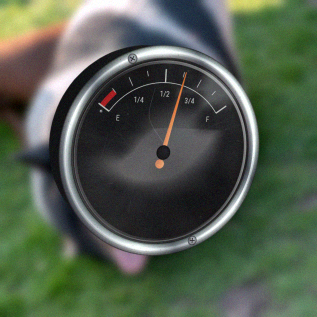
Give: 0.625
